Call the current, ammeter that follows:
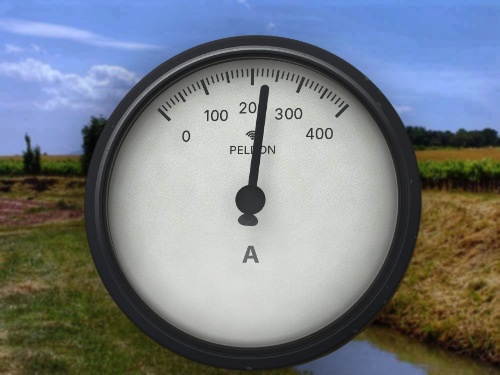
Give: 230 A
